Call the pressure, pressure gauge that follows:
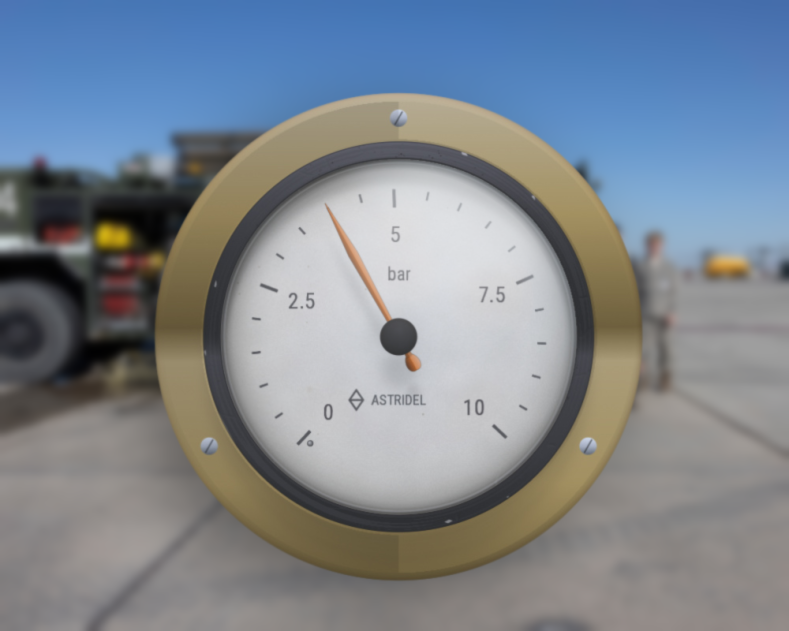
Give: 4 bar
